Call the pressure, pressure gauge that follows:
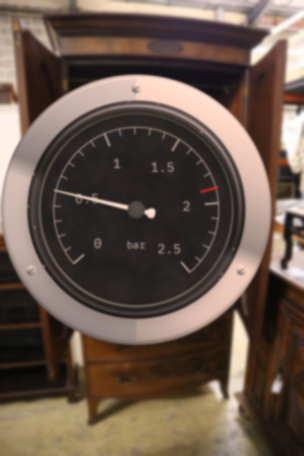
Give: 0.5 bar
